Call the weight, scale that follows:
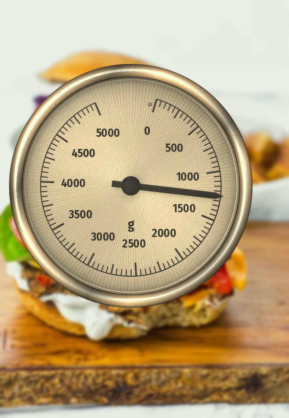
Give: 1250 g
